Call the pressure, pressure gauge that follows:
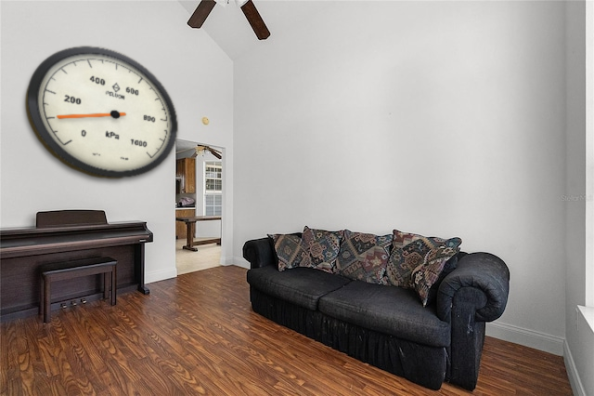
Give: 100 kPa
